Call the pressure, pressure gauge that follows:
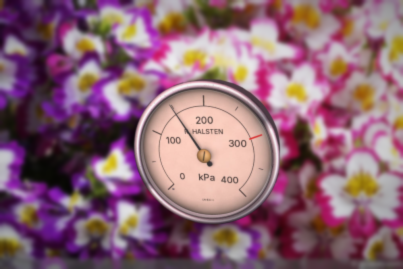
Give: 150 kPa
